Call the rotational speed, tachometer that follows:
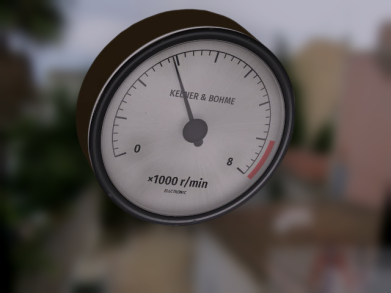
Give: 2900 rpm
